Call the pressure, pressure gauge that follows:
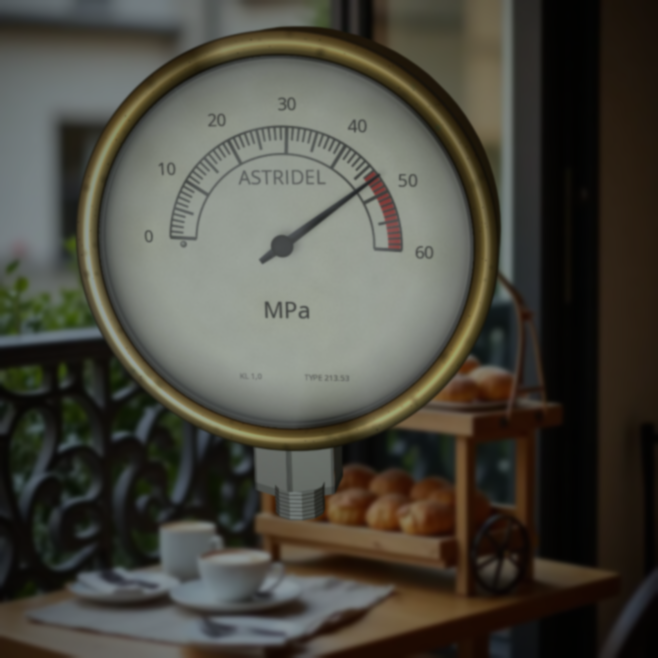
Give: 47 MPa
